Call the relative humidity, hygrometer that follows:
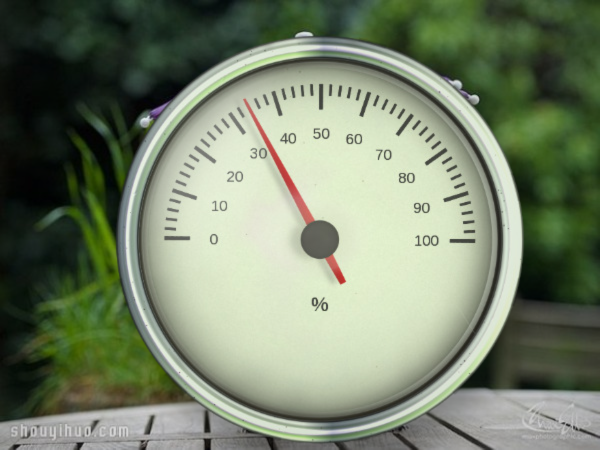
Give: 34 %
